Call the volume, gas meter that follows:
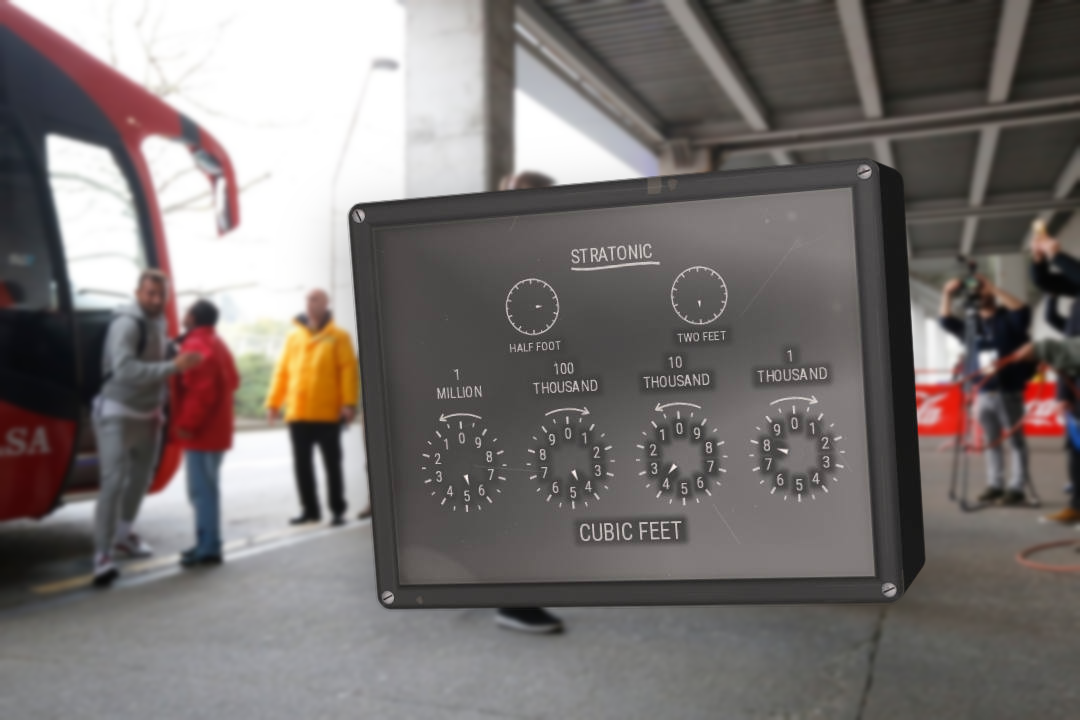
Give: 543800 ft³
